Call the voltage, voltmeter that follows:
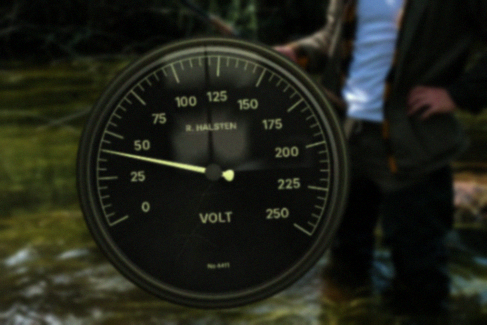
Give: 40 V
